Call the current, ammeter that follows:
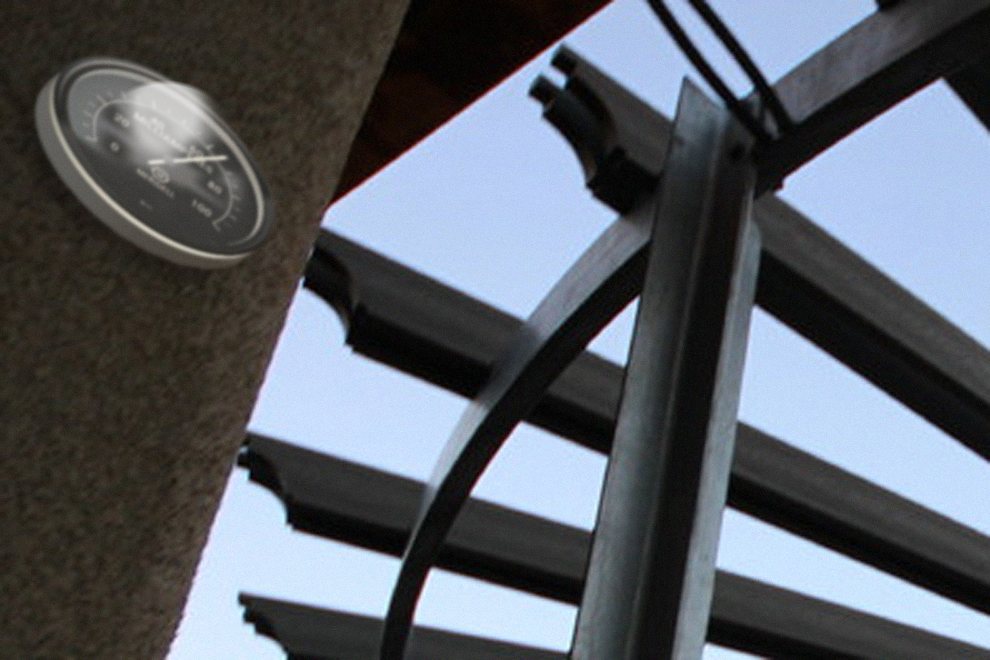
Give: 65 mA
